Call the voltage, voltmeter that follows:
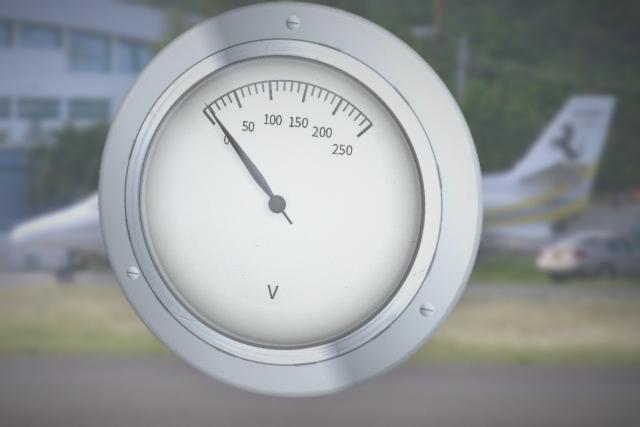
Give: 10 V
